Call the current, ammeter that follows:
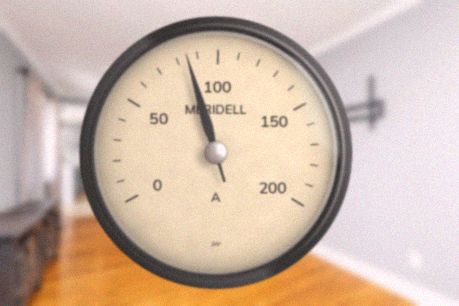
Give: 85 A
